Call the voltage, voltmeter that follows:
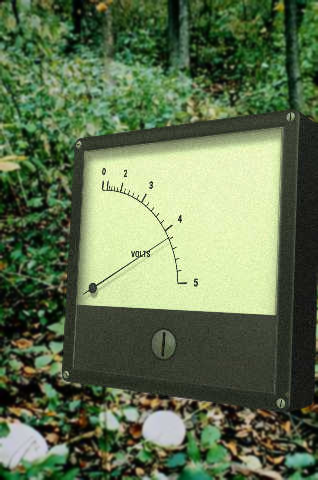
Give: 4.2 V
